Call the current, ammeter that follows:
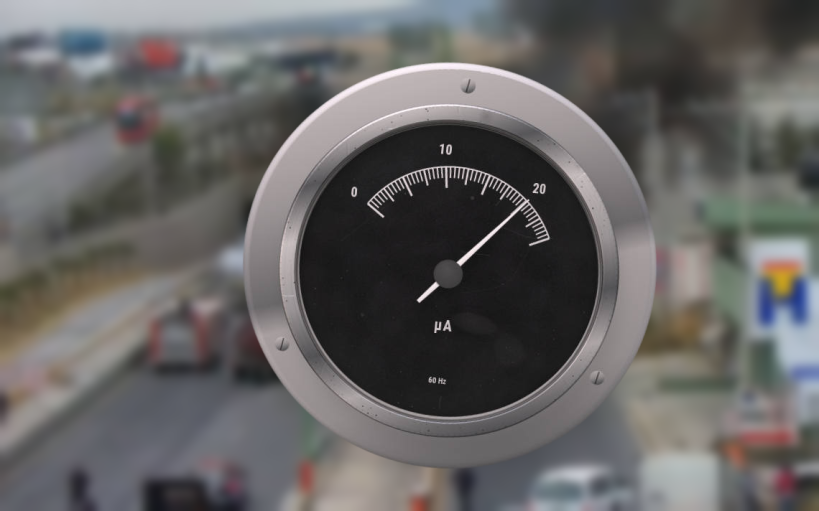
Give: 20 µA
